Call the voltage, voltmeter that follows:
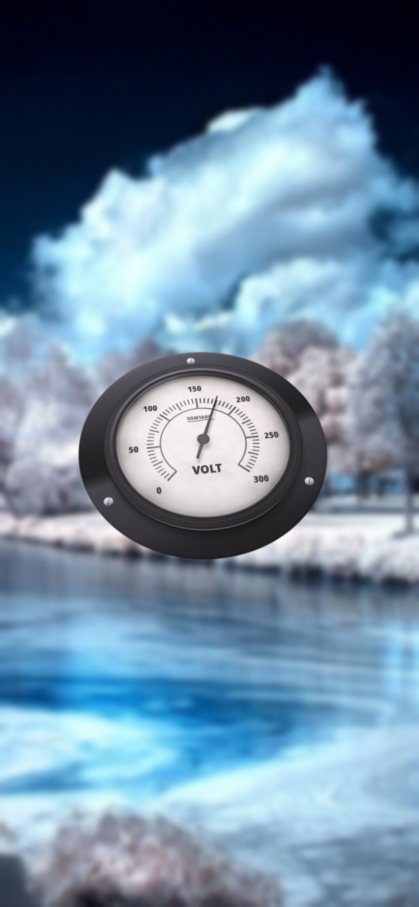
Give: 175 V
